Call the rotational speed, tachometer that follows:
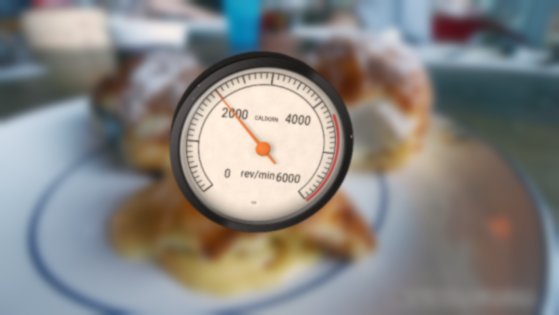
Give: 2000 rpm
